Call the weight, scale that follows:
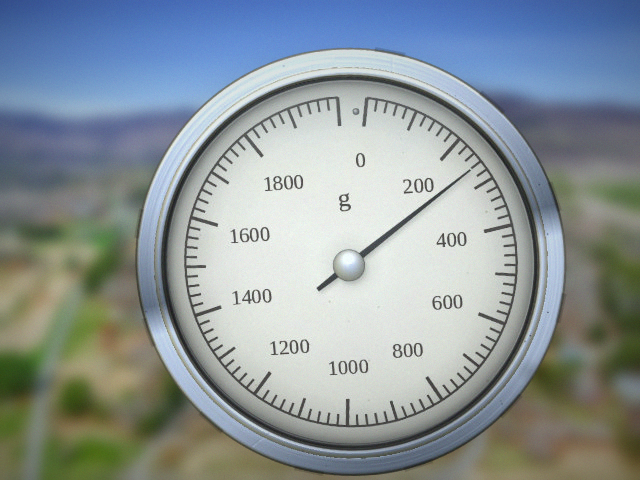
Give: 260 g
